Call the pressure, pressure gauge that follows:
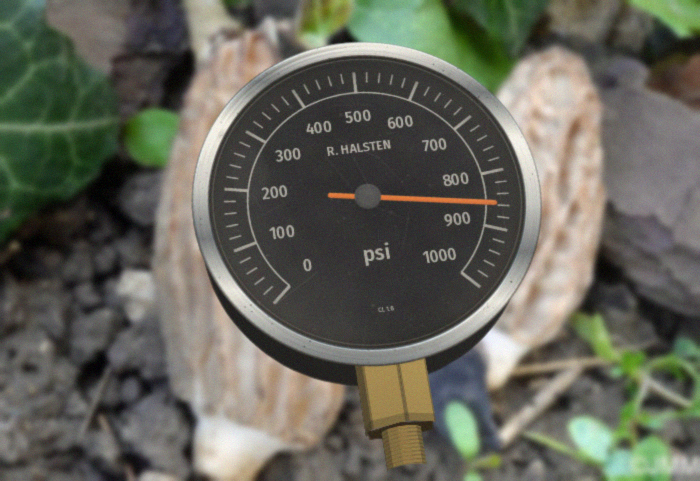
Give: 860 psi
